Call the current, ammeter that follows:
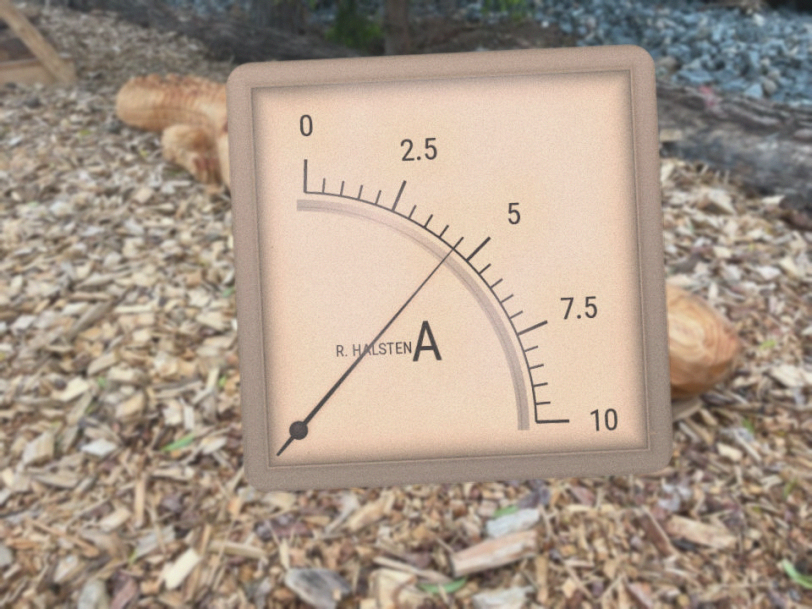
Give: 4.5 A
